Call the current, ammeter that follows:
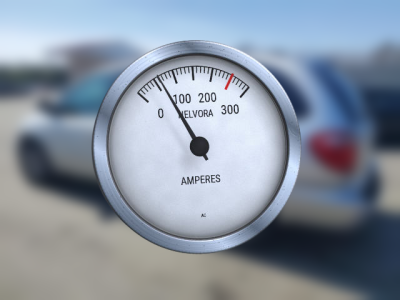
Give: 60 A
